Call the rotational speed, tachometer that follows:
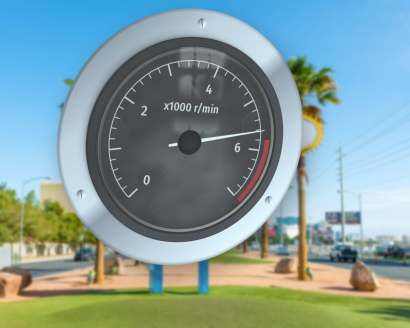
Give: 5600 rpm
